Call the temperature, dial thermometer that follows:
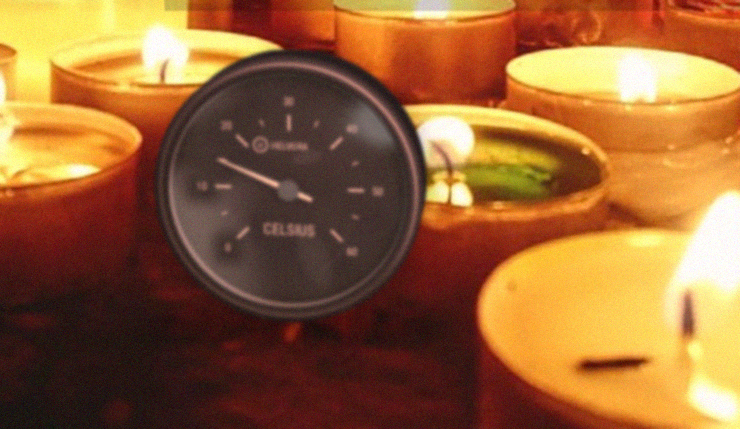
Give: 15 °C
